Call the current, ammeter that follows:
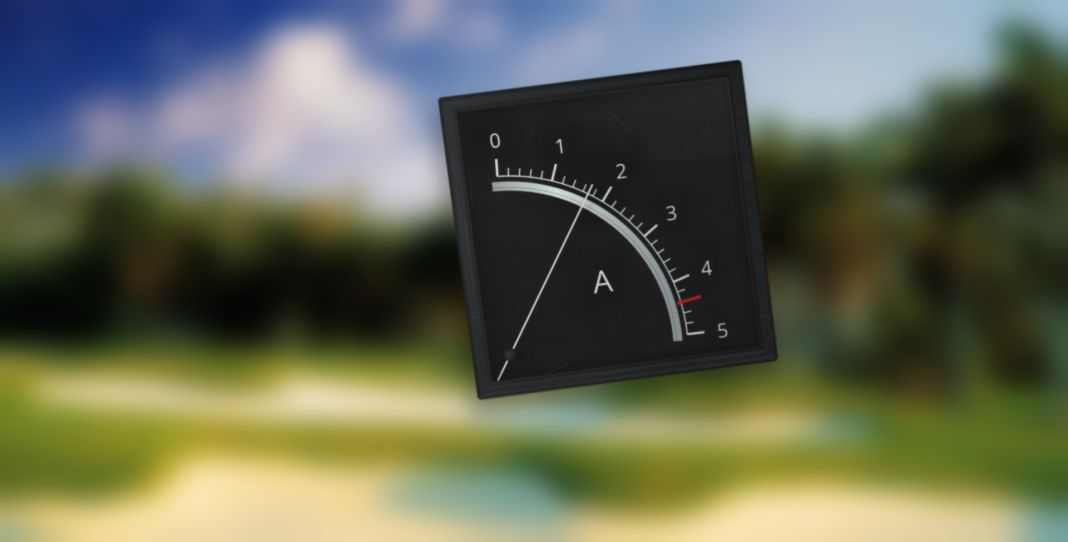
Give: 1.7 A
